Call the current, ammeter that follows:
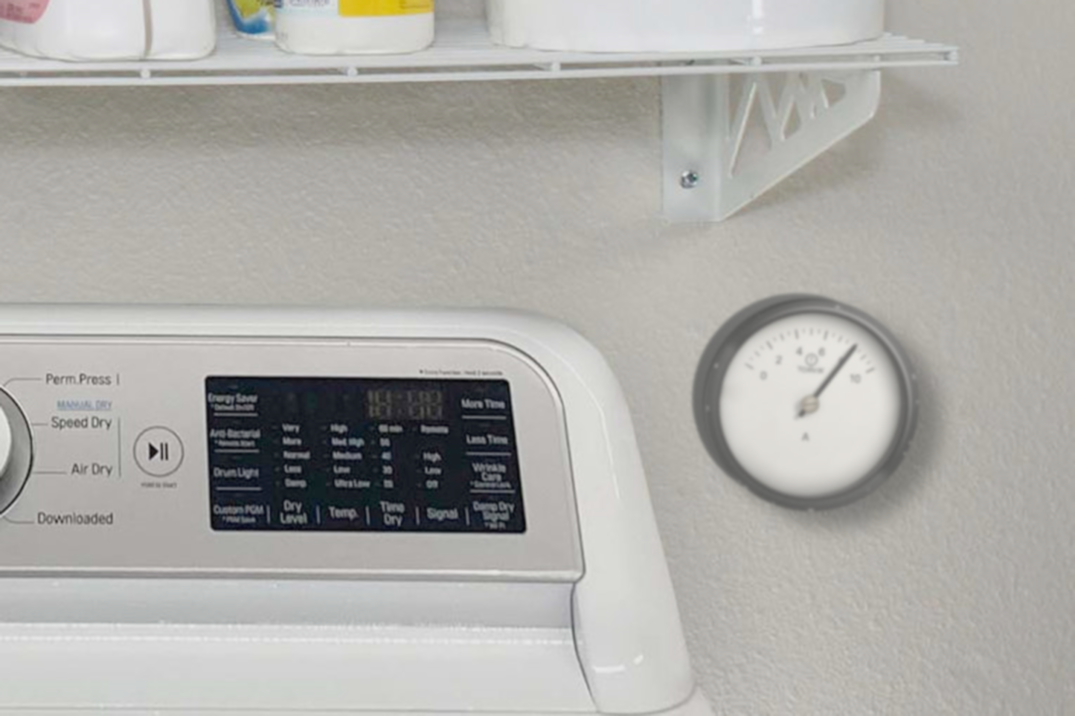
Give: 8 A
